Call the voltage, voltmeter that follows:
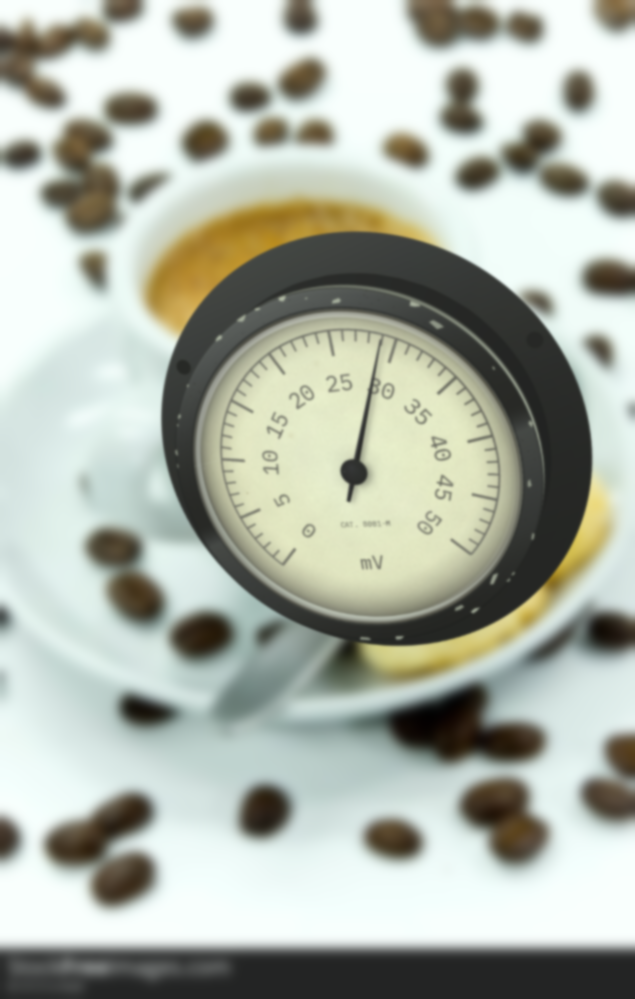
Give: 29 mV
